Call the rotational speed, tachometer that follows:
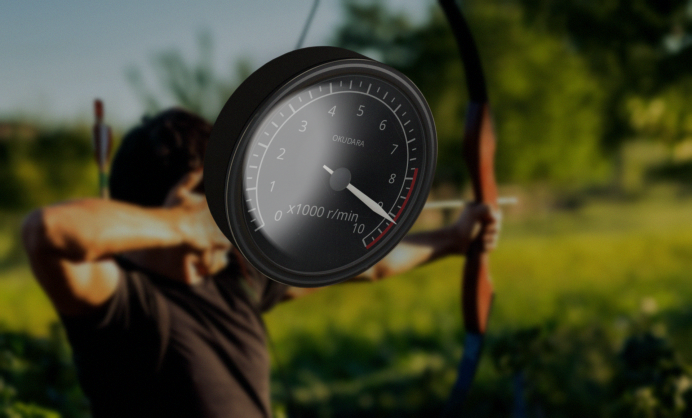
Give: 9125 rpm
